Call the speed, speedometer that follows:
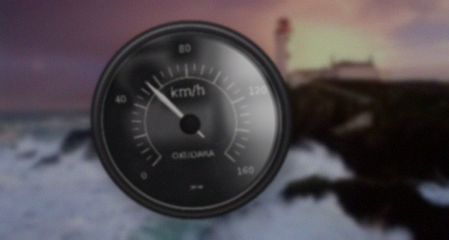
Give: 55 km/h
